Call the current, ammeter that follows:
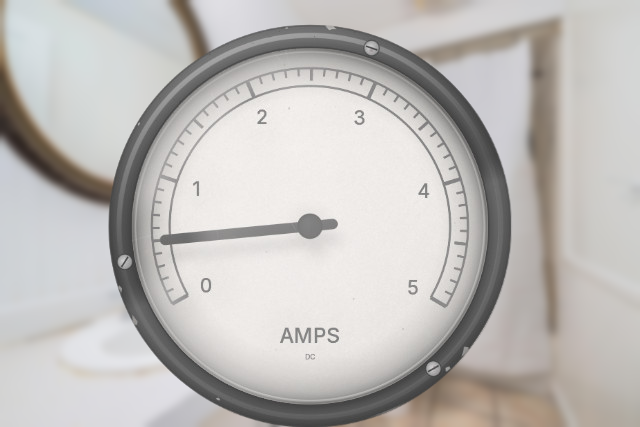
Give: 0.5 A
